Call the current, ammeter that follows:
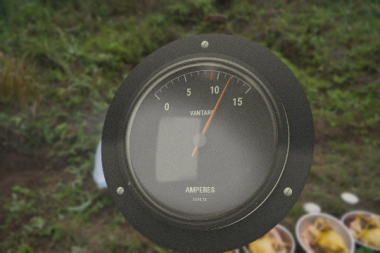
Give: 12 A
